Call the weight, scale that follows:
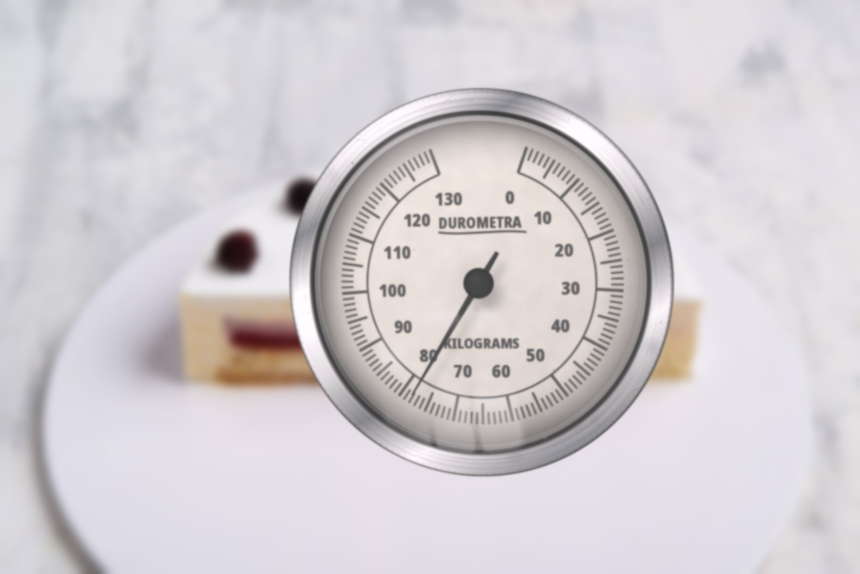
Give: 78 kg
